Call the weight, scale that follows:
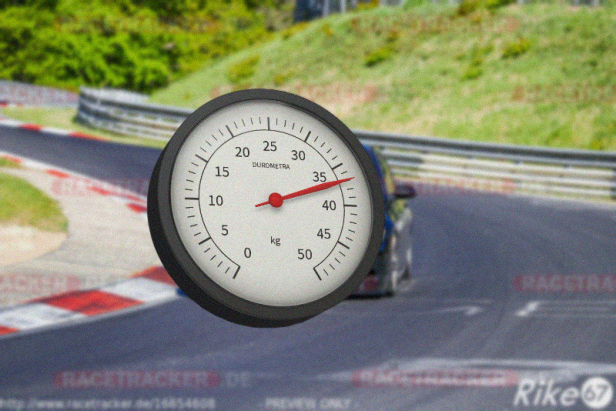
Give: 37 kg
